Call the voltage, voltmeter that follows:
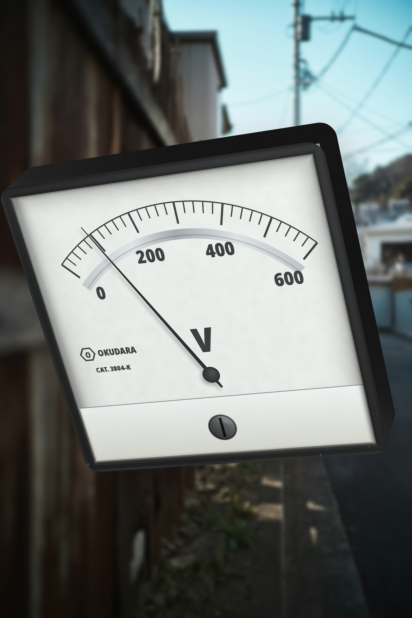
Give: 100 V
